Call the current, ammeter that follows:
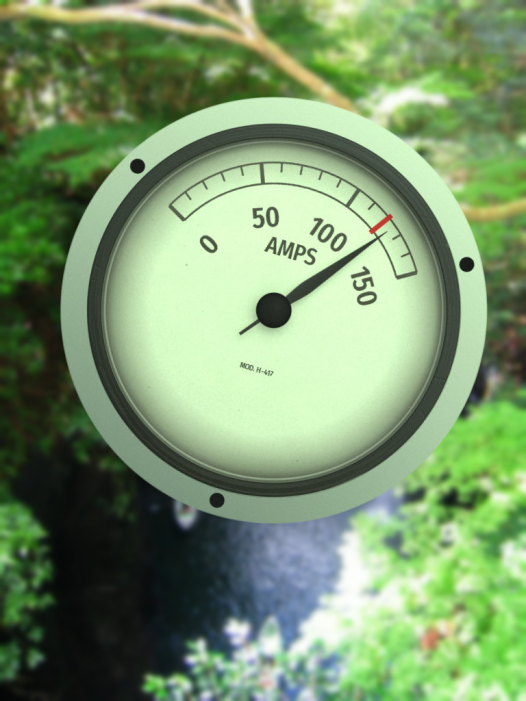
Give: 125 A
